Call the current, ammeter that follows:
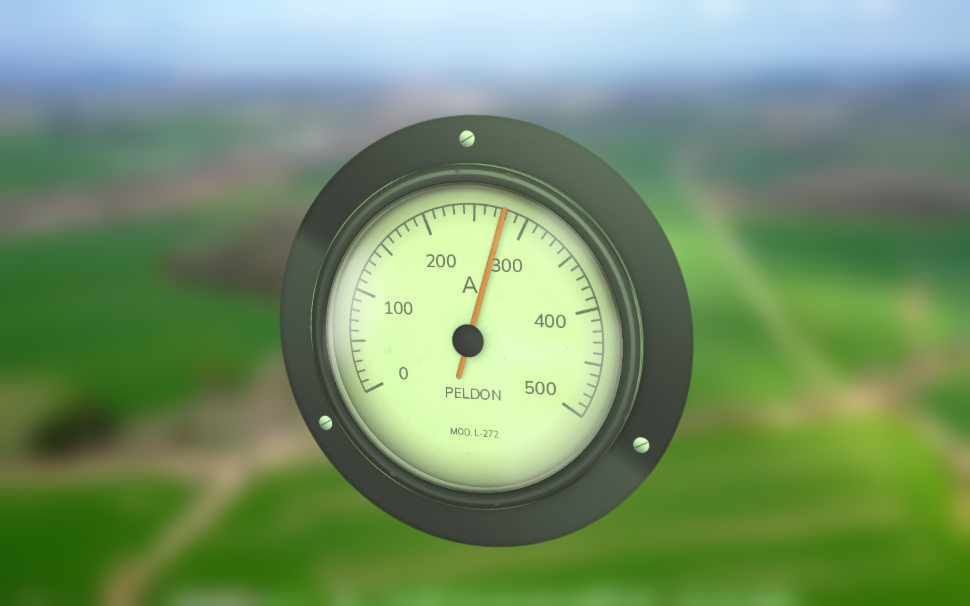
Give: 280 A
